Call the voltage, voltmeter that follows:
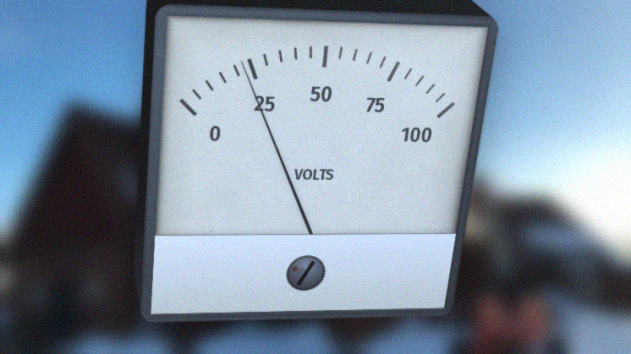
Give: 22.5 V
